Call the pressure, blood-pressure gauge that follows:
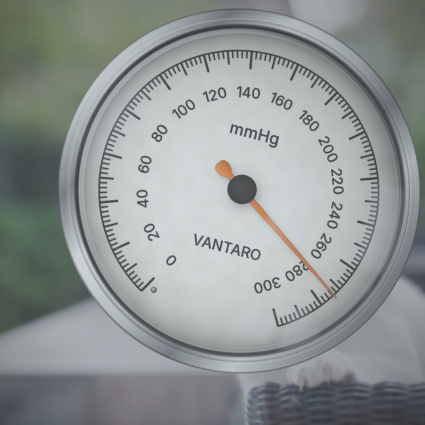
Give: 274 mmHg
